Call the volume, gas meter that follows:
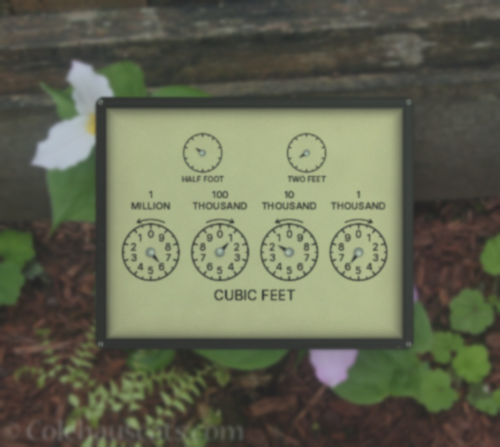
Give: 611600 ft³
